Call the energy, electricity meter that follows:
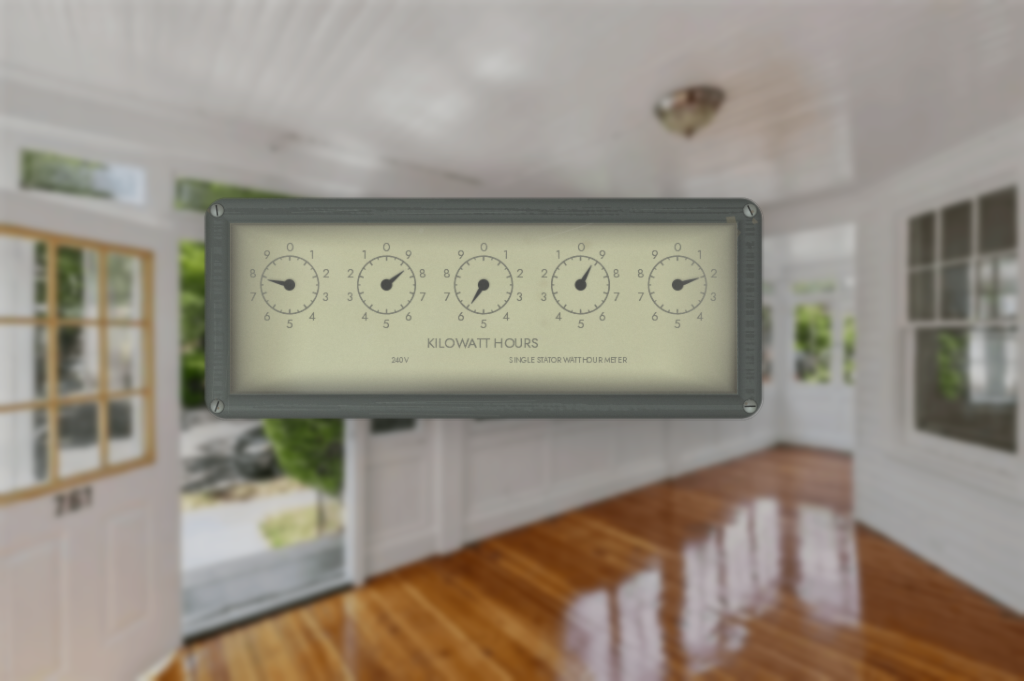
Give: 78592 kWh
